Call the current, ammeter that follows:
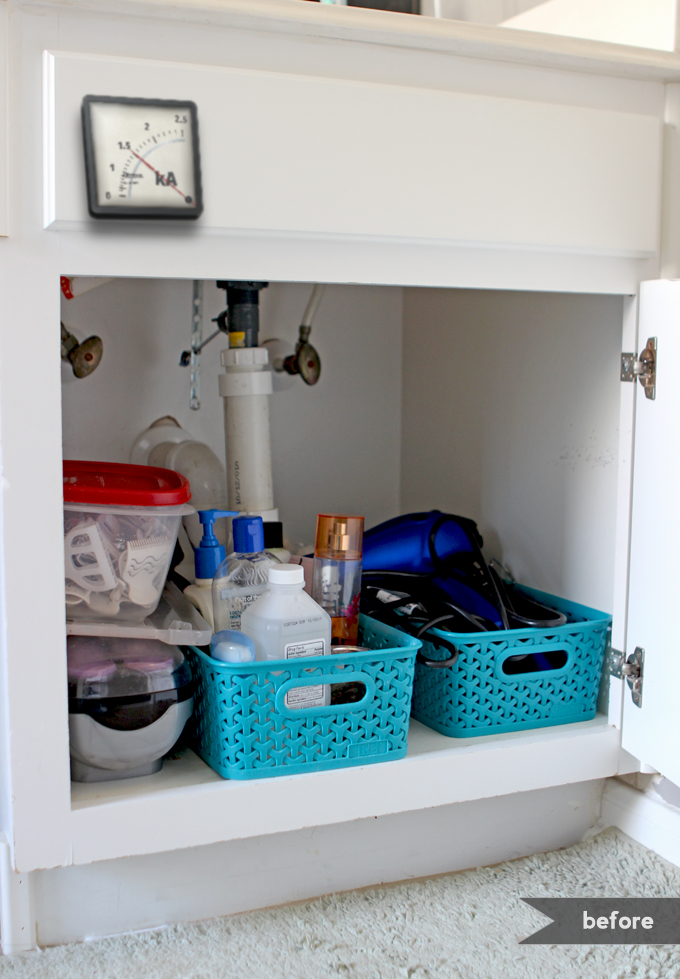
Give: 1.5 kA
